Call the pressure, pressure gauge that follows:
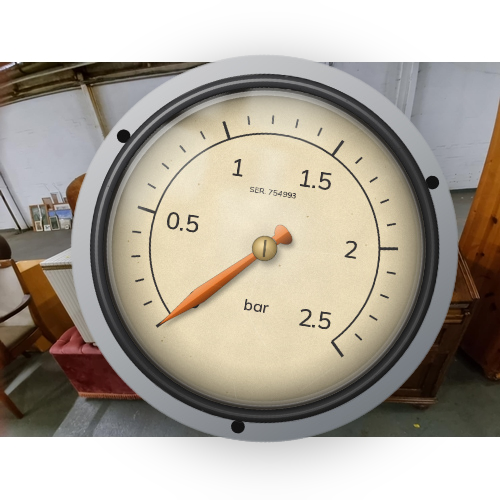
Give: 0 bar
